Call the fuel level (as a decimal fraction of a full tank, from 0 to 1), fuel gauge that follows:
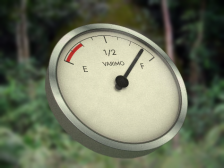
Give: 0.875
